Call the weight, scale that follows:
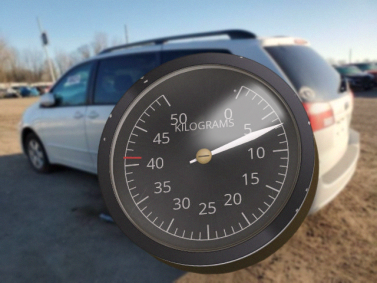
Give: 7 kg
